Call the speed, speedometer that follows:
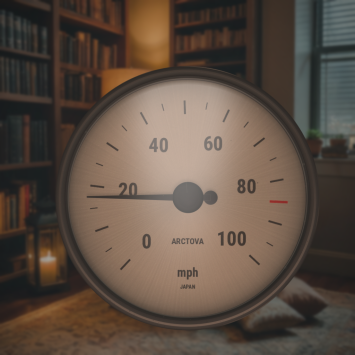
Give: 17.5 mph
